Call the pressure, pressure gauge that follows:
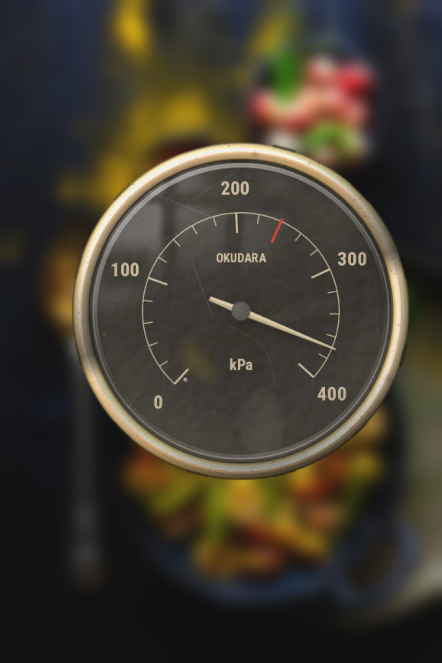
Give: 370 kPa
